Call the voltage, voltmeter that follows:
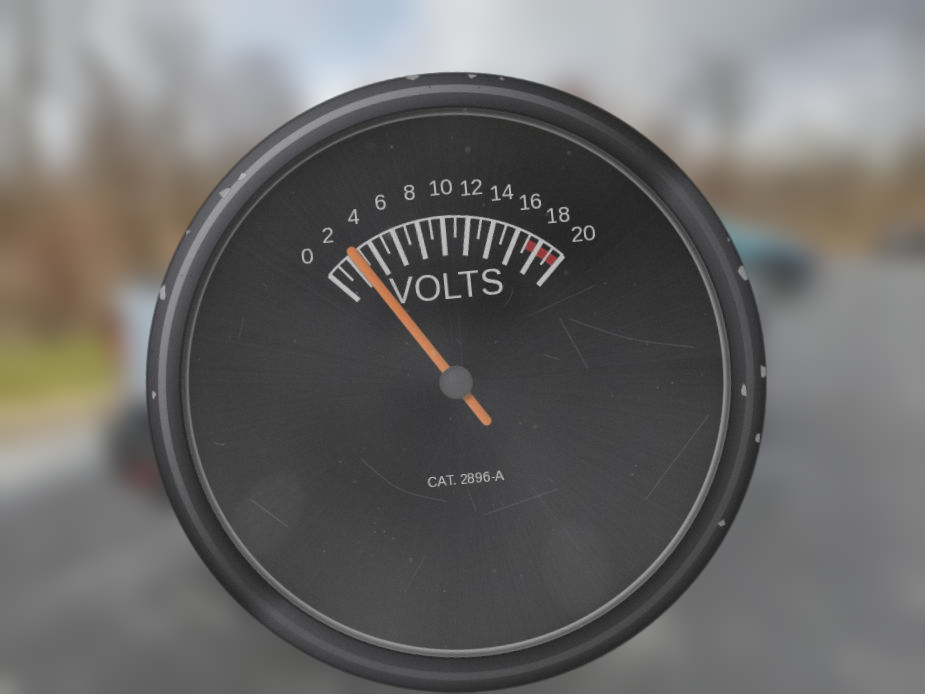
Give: 2.5 V
